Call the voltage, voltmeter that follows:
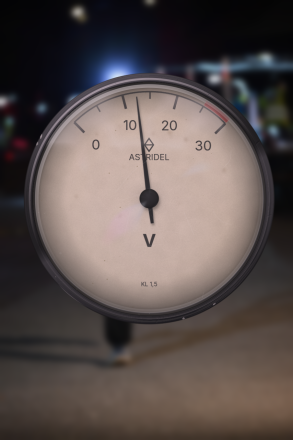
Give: 12.5 V
